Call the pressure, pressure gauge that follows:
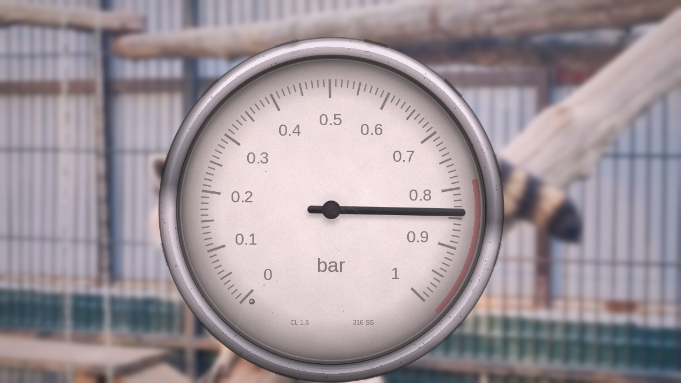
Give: 0.84 bar
